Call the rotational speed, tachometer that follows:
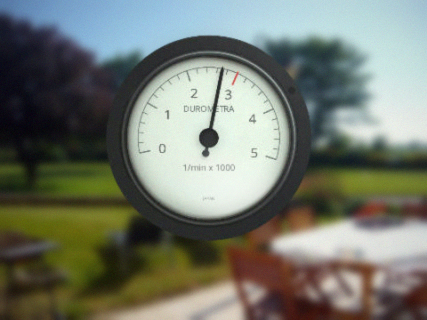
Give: 2700 rpm
